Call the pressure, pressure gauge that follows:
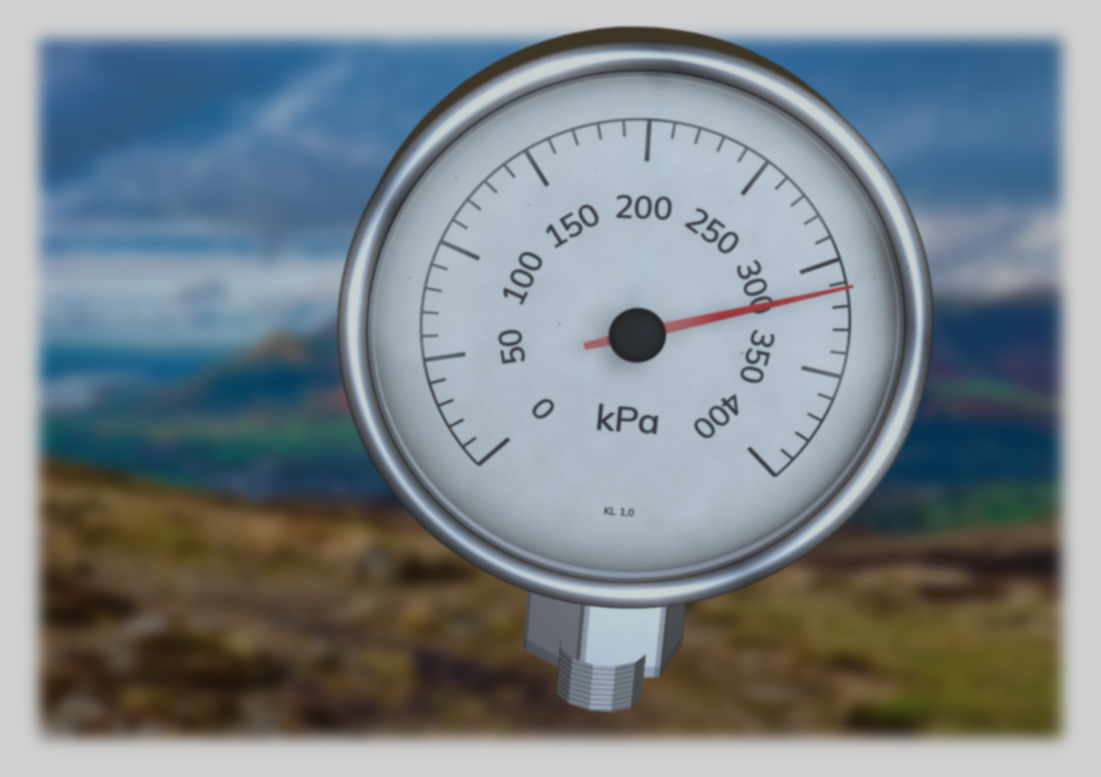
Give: 310 kPa
